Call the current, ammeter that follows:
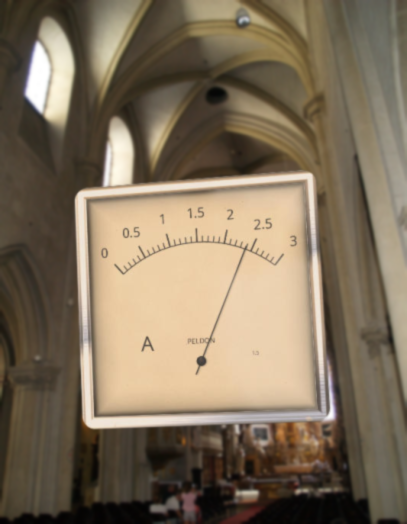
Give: 2.4 A
